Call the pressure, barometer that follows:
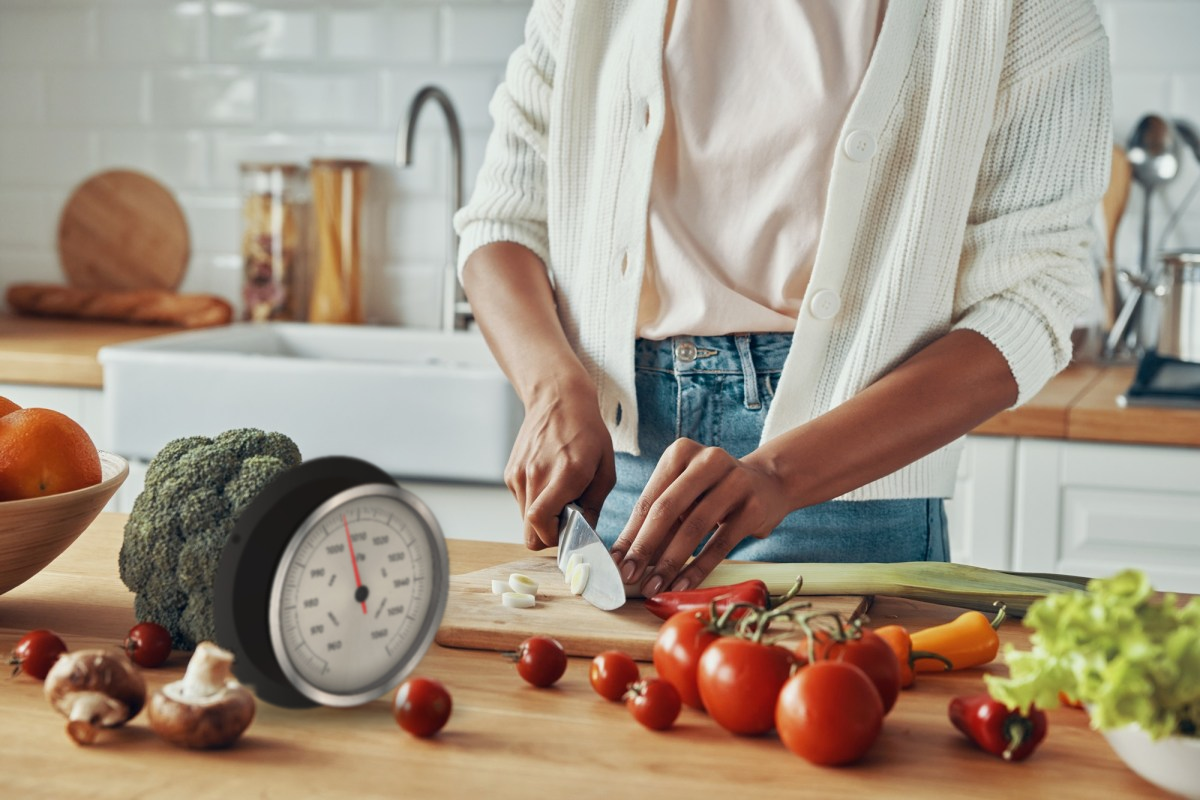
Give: 1005 hPa
